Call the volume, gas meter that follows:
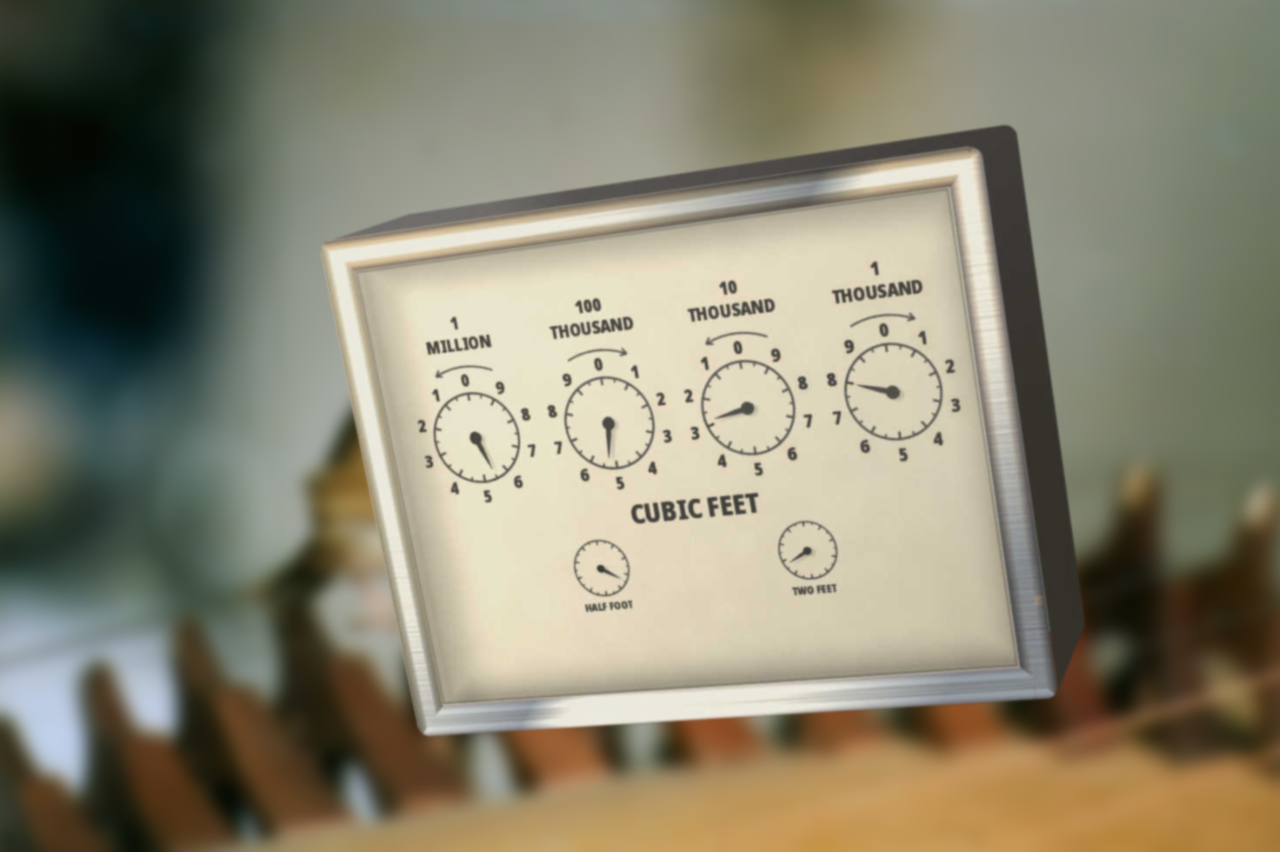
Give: 552800 ft³
